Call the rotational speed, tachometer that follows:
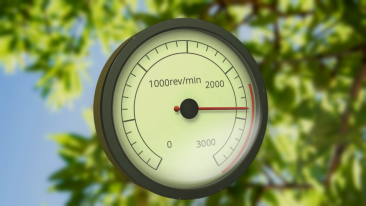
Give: 2400 rpm
